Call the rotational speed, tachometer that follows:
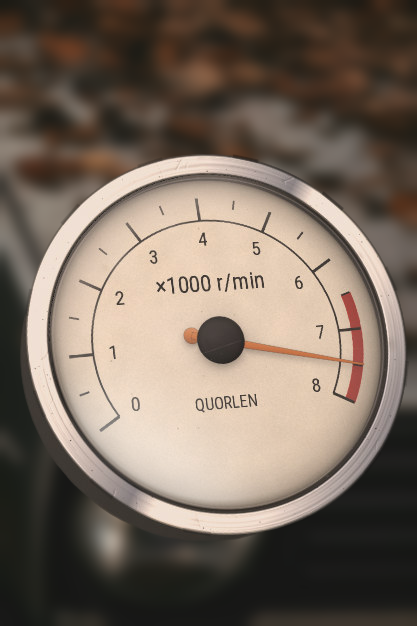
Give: 7500 rpm
